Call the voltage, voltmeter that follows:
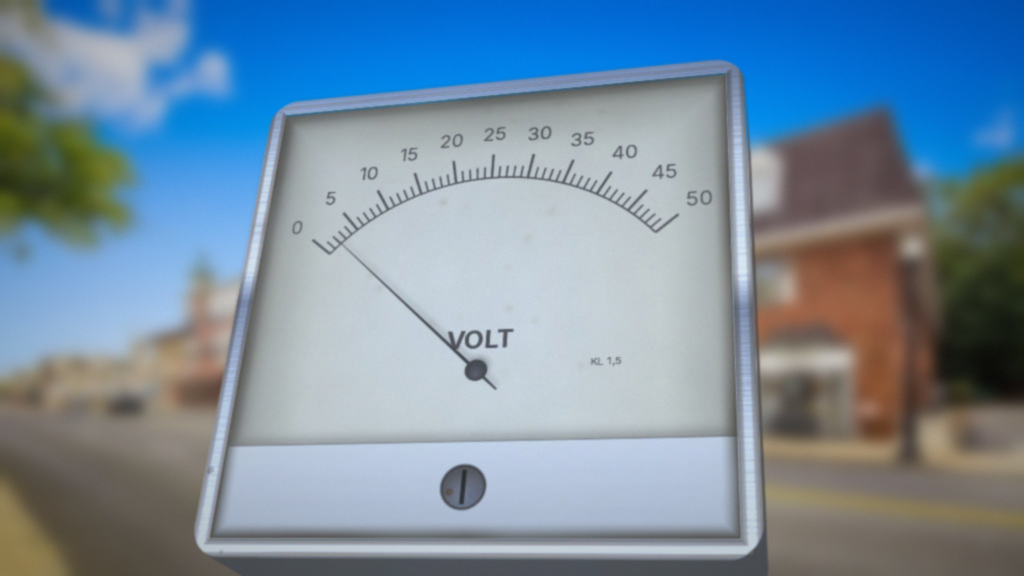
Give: 2 V
